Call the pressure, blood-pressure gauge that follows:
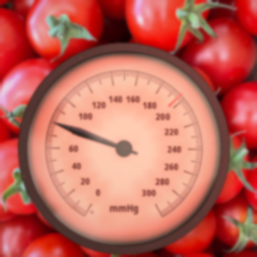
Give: 80 mmHg
